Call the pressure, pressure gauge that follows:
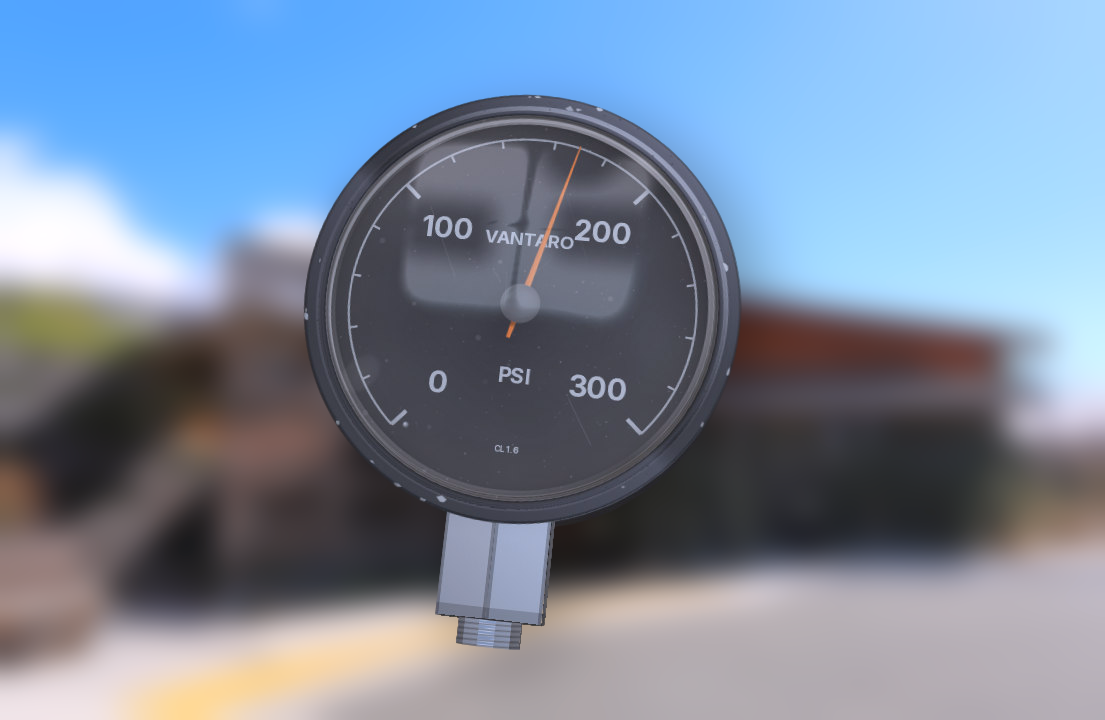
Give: 170 psi
